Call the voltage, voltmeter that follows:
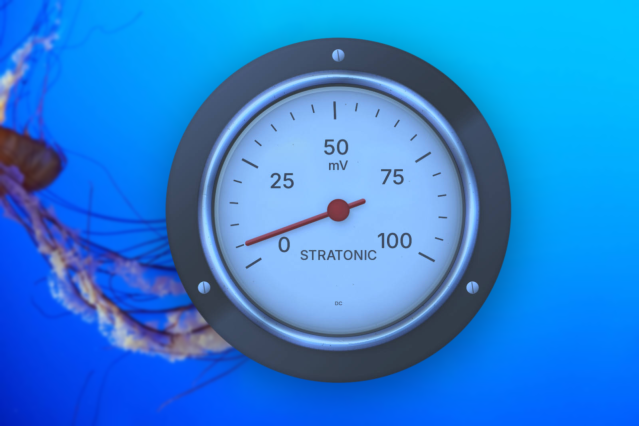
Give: 5 mV
